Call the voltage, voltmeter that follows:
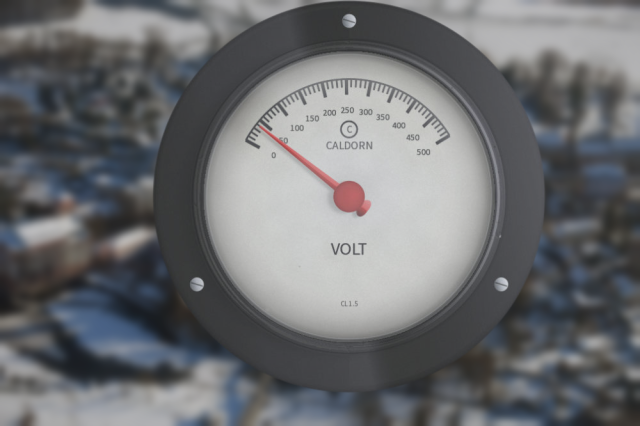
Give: 40 V
